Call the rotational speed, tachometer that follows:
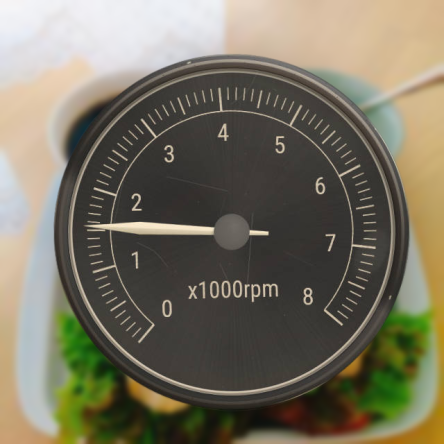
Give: 1550 rpm
